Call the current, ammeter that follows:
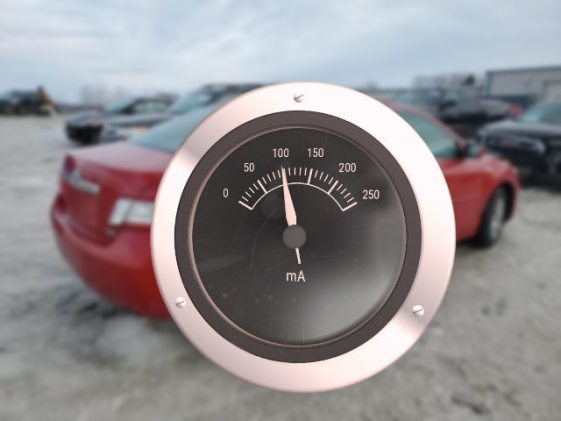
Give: 100 mA
